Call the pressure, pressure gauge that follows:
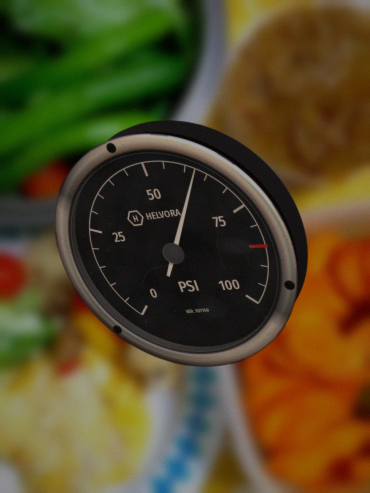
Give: 62.5 psi
